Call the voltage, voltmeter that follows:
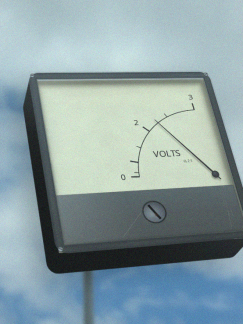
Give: 2.25 V
